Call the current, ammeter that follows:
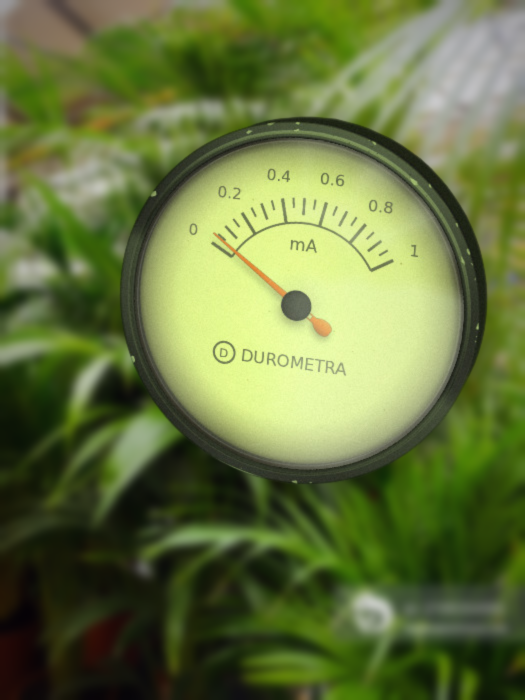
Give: 0.05 mA
